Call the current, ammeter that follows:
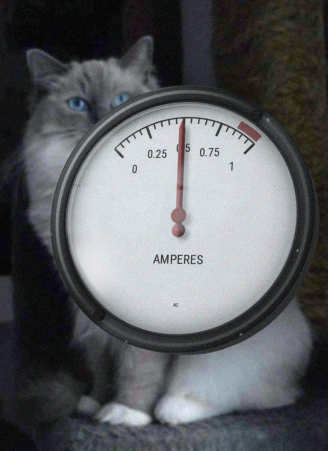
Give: 0.5 A
